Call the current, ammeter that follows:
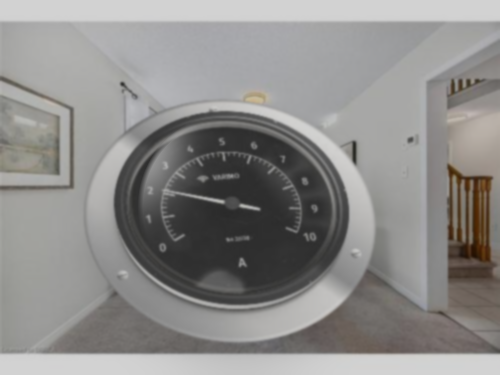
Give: 2 A
